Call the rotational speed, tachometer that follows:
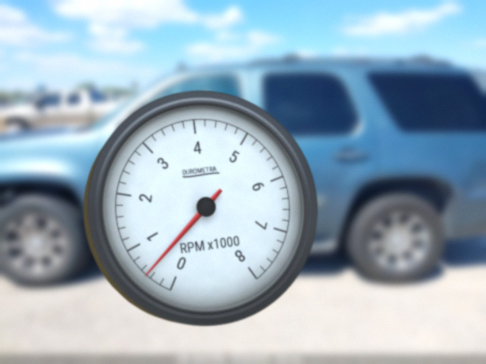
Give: 500 rpm
